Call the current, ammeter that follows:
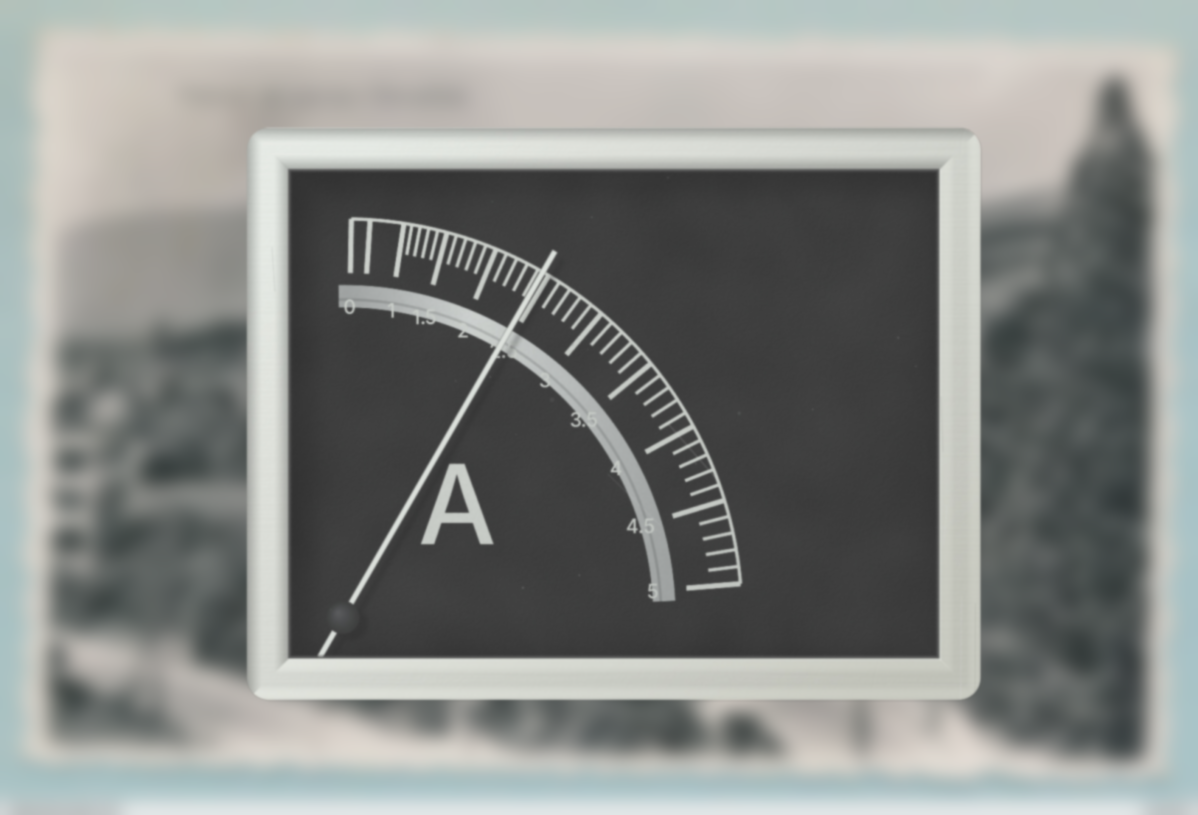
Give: 2.45 A
